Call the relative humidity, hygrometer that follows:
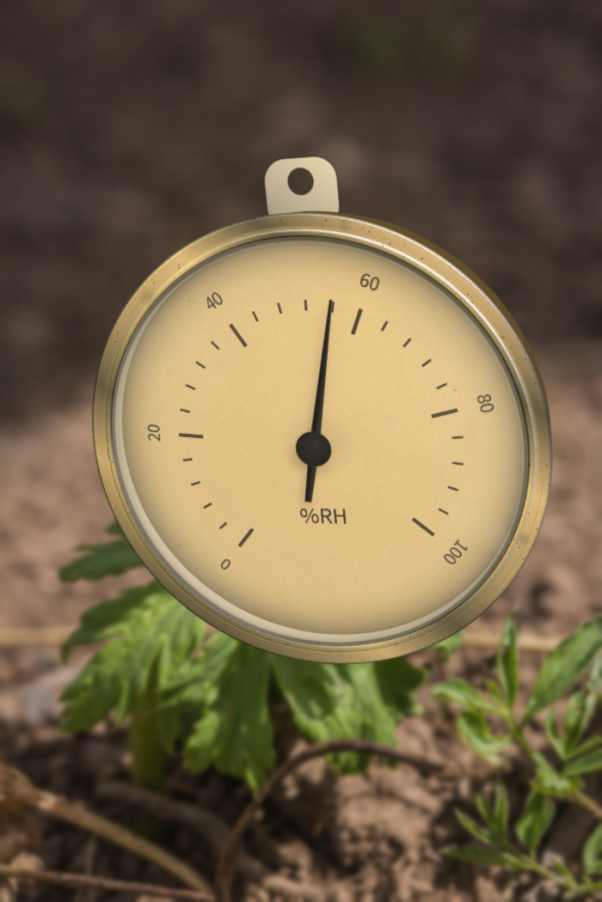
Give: 56 %
